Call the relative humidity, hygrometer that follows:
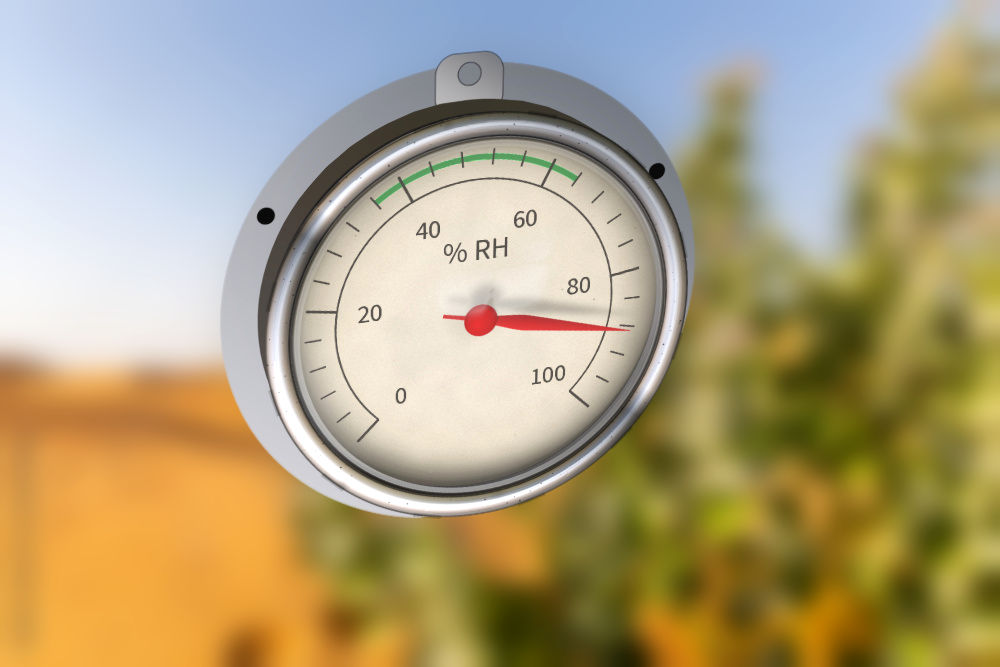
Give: 88 %
